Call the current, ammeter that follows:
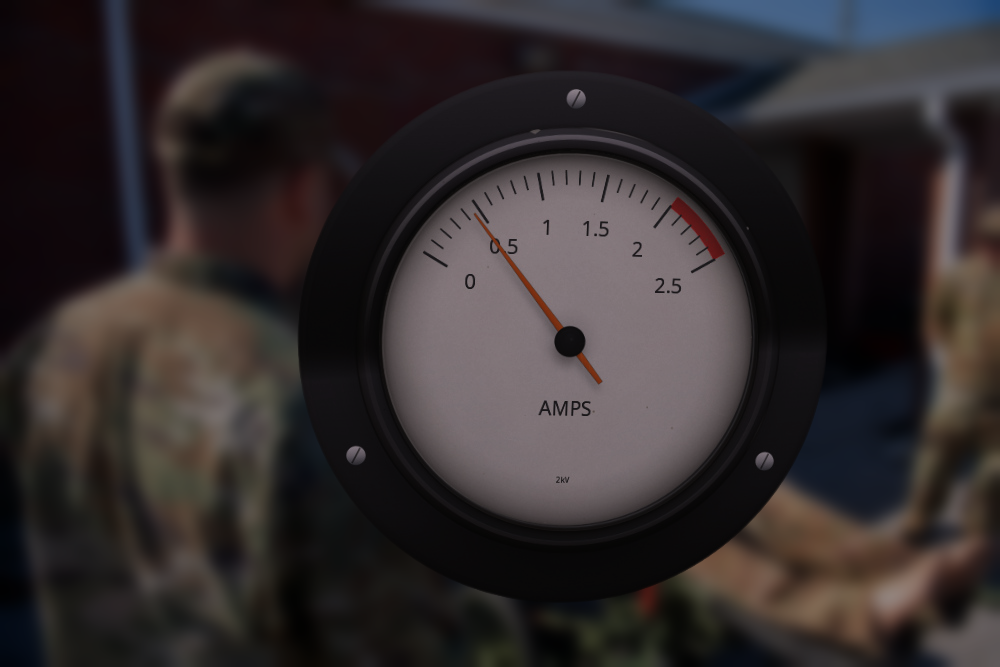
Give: 0.45 A
